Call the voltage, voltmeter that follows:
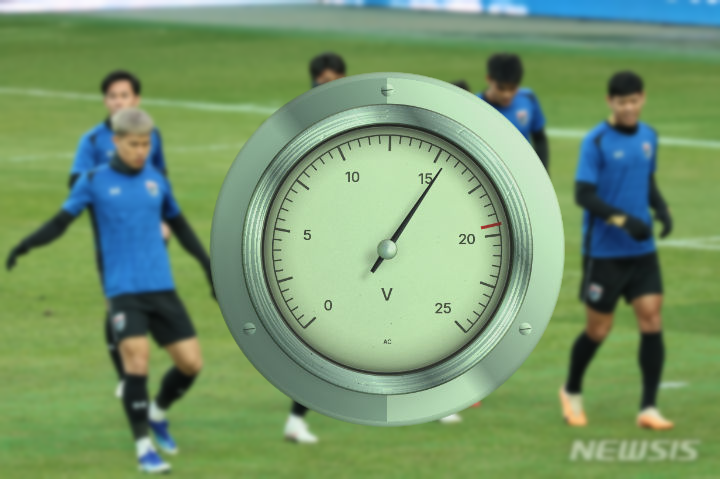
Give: 15.5 V
